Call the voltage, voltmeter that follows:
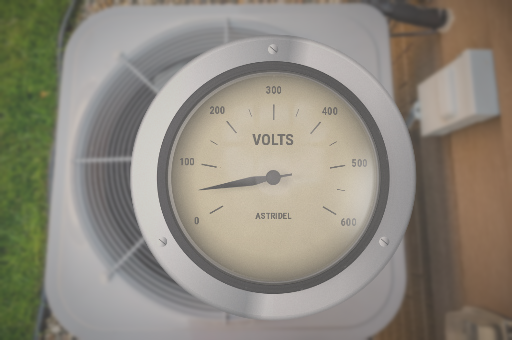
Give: 50 V
